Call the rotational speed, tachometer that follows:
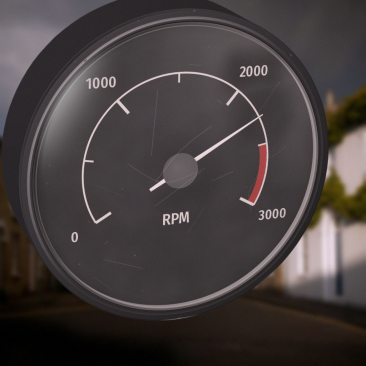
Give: 2250 rpm
